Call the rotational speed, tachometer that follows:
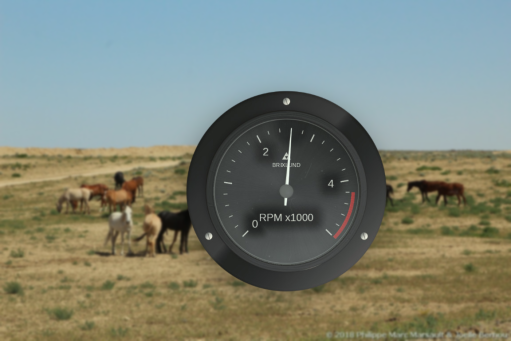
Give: 2600 rpm
